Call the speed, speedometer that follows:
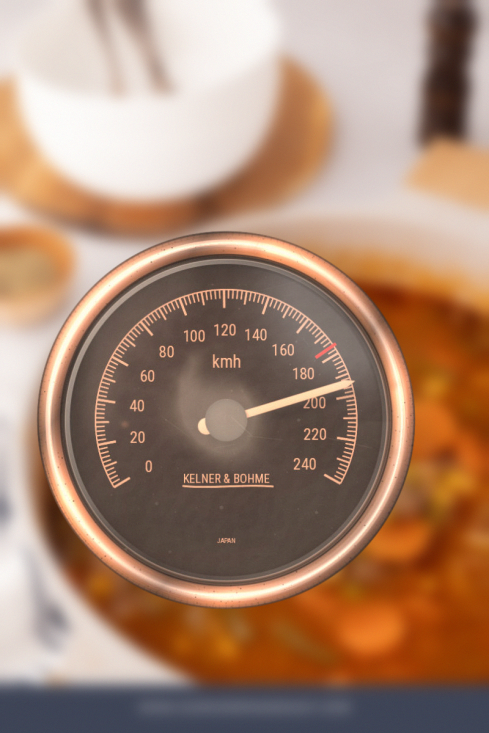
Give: 194 km/h
